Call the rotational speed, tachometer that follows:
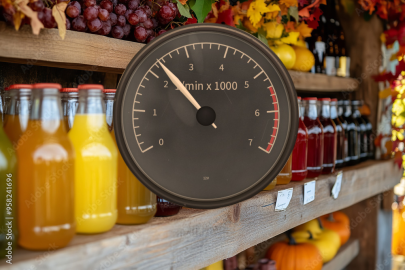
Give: 2300 rpm
